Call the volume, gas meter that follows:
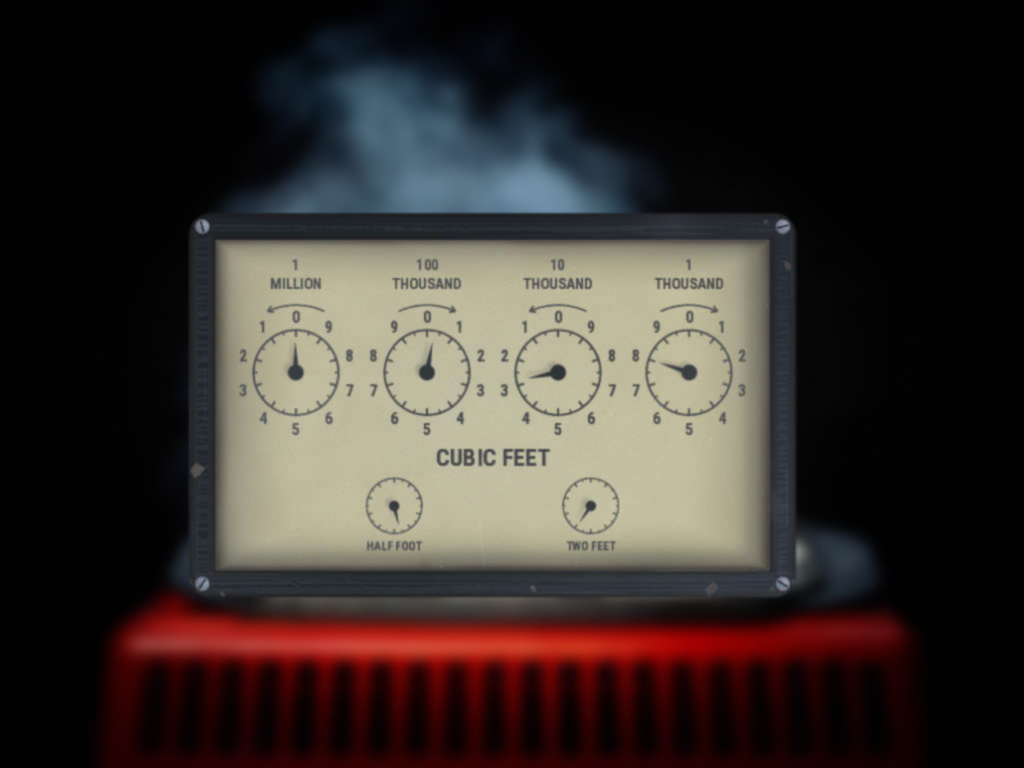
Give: 2800 ft³
